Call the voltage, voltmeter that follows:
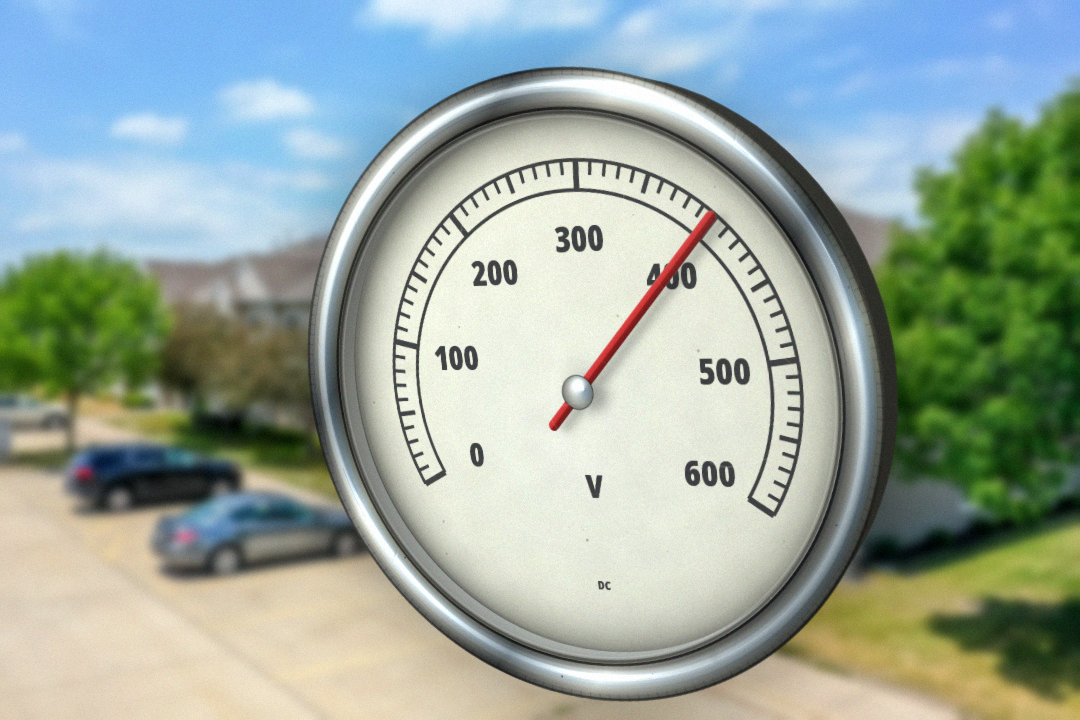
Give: 400 V
